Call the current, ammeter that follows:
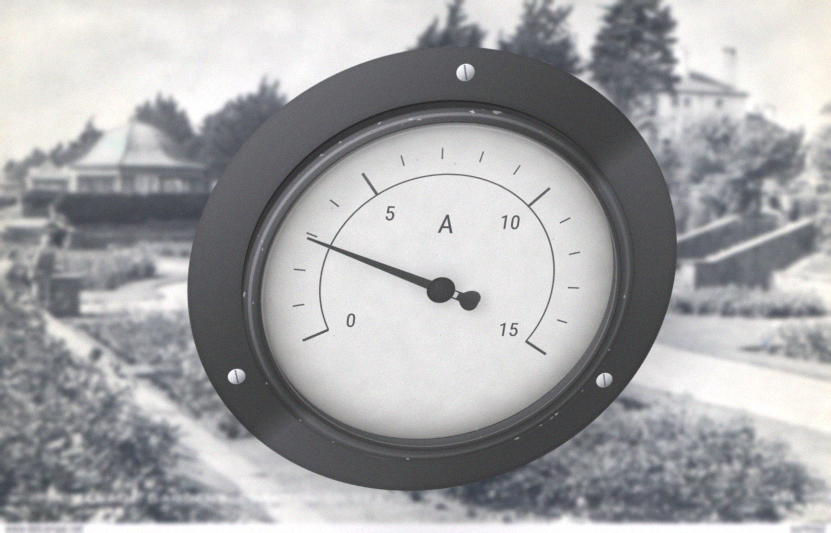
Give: 3 A
